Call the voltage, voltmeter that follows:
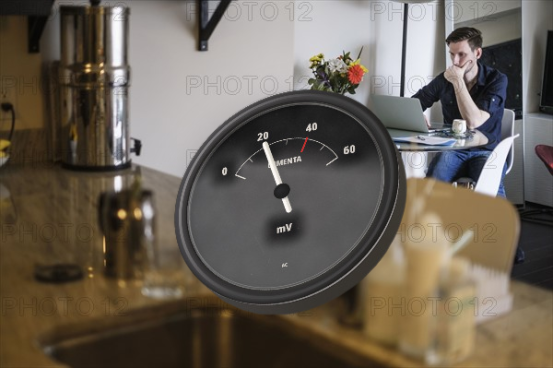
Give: 20 mV
